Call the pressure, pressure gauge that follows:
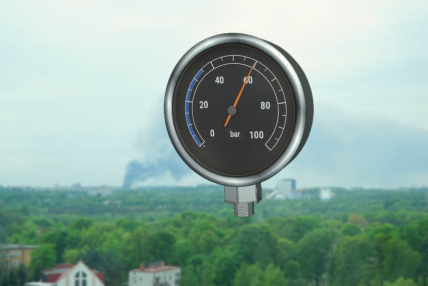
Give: 60 bar
